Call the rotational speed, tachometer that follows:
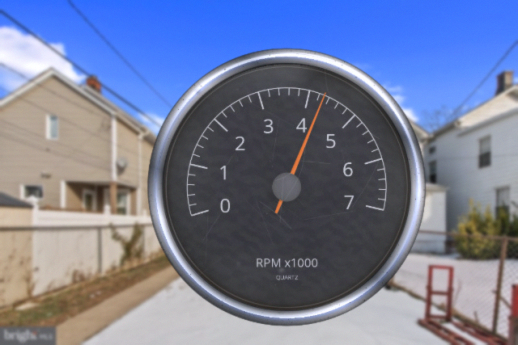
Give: 4300 rpm
